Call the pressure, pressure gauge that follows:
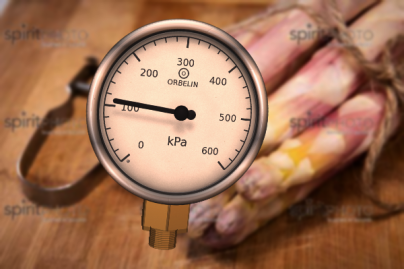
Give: 110 kPa
